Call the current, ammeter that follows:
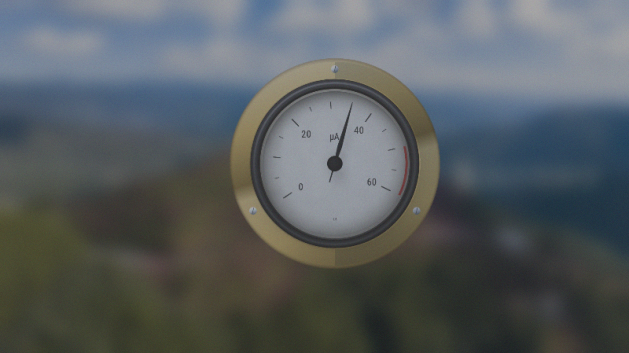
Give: 35 µA
